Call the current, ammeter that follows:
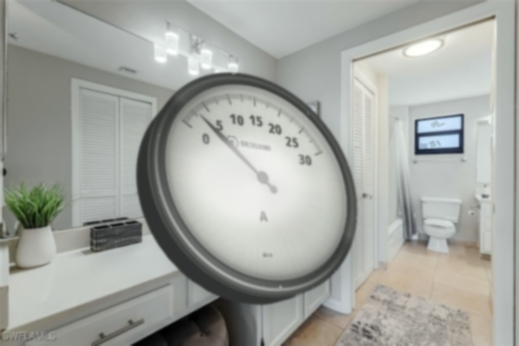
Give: 2.5 A
